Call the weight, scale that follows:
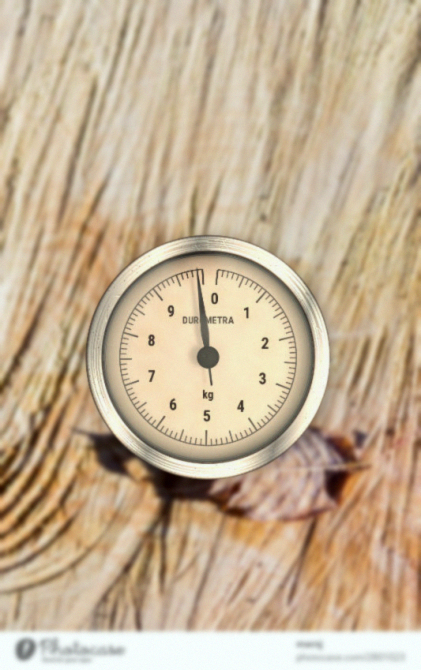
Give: 9.9 kg
